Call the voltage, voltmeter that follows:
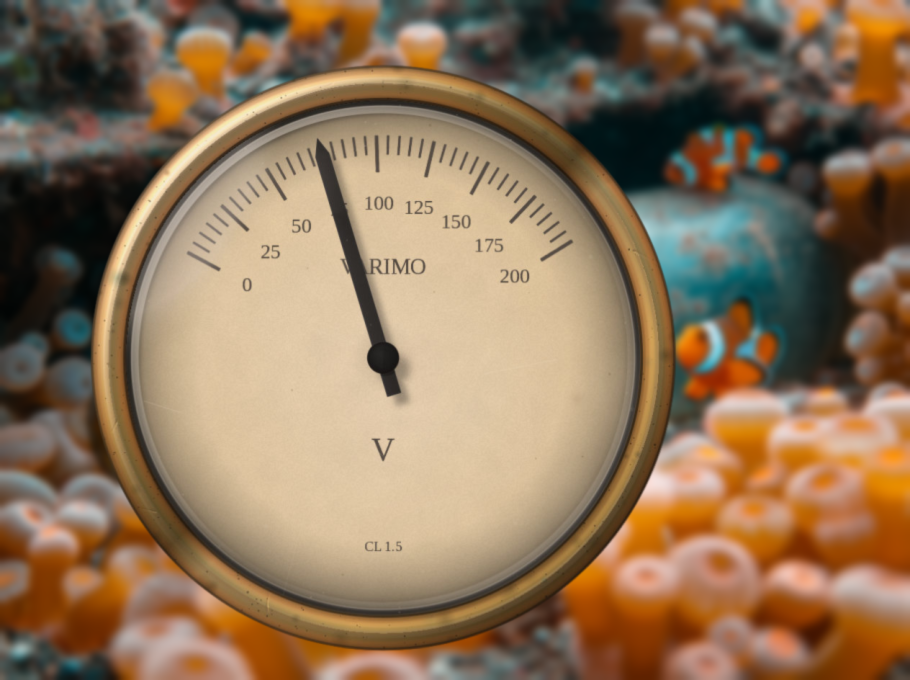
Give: 75 V
